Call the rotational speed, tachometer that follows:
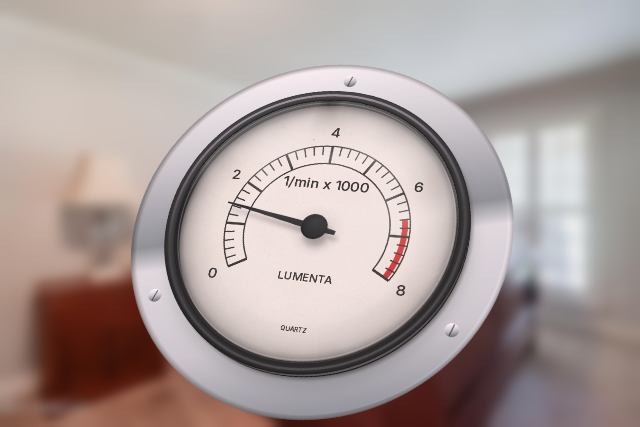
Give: 1400 rpm
